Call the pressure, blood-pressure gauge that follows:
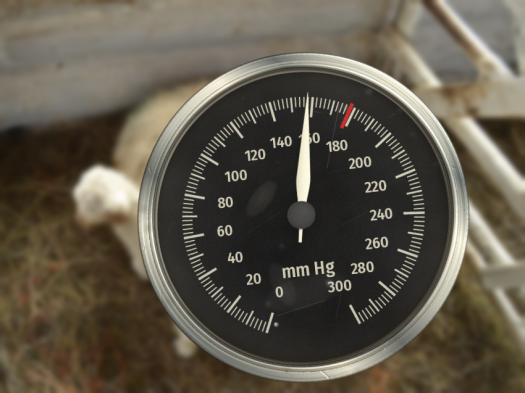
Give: 158 mmHg
